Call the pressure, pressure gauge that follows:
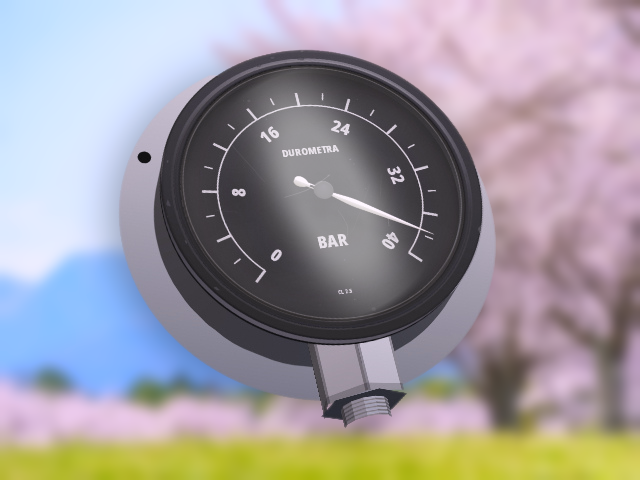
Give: 38 bar
